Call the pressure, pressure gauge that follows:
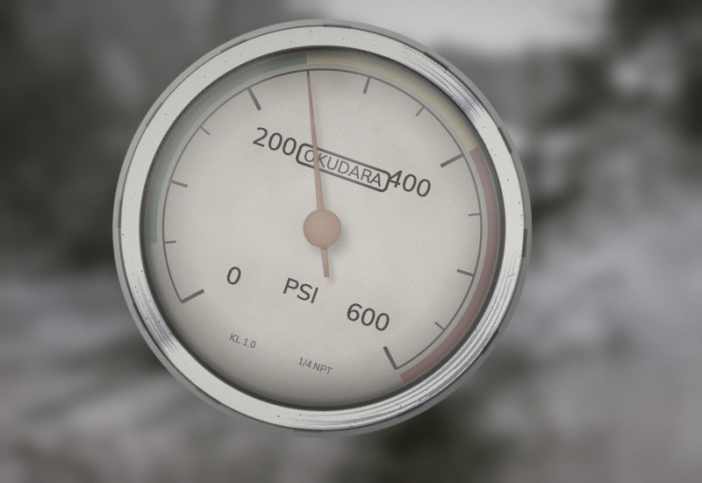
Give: 250 psi
